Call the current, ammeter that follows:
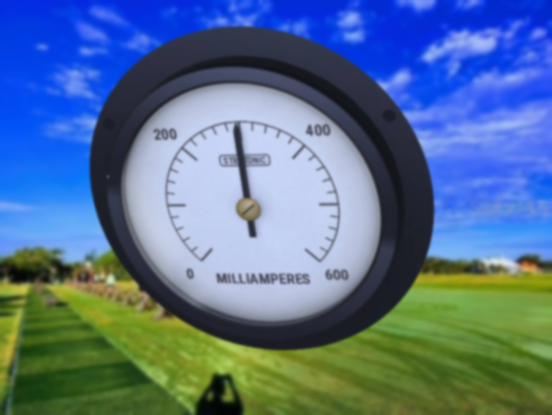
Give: 300 mA
